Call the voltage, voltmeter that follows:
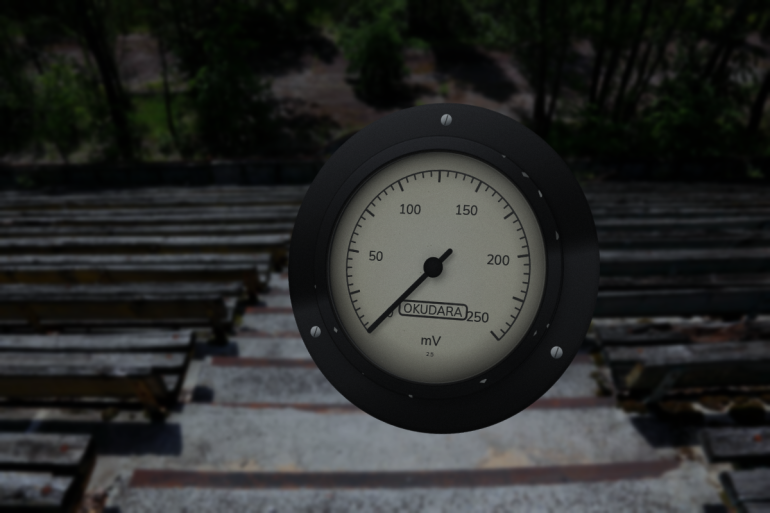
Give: 0 mV
